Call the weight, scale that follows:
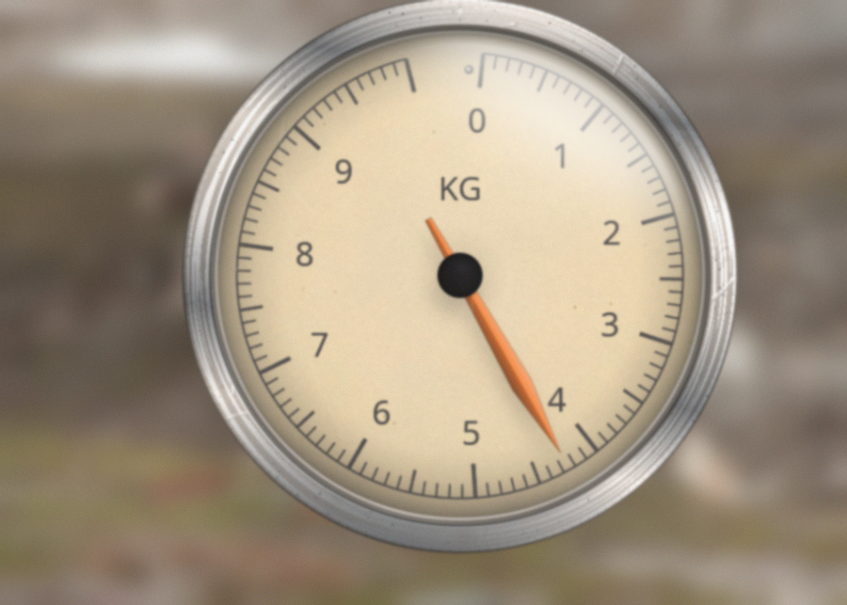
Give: 4.25 kg
